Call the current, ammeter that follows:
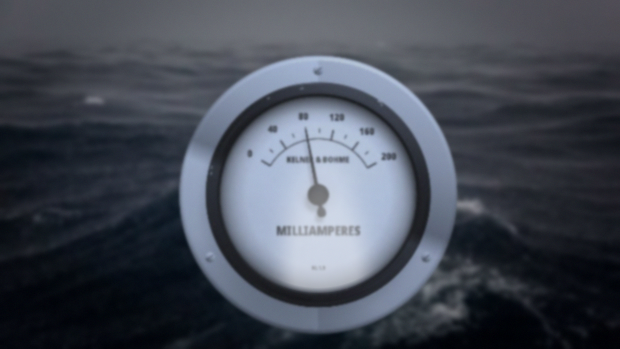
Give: 80 mA
